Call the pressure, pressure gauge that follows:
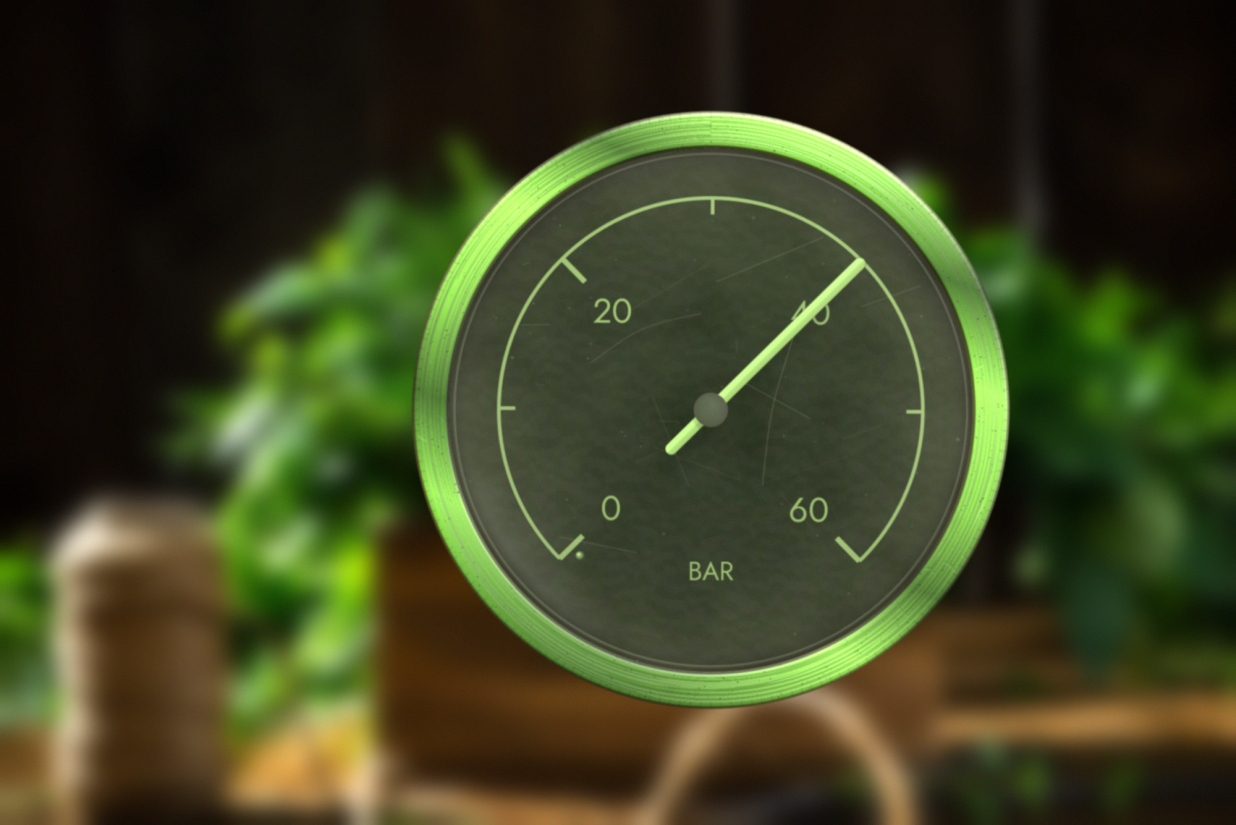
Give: 40 bar
